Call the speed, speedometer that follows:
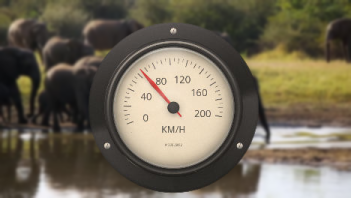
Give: 65 km/h
